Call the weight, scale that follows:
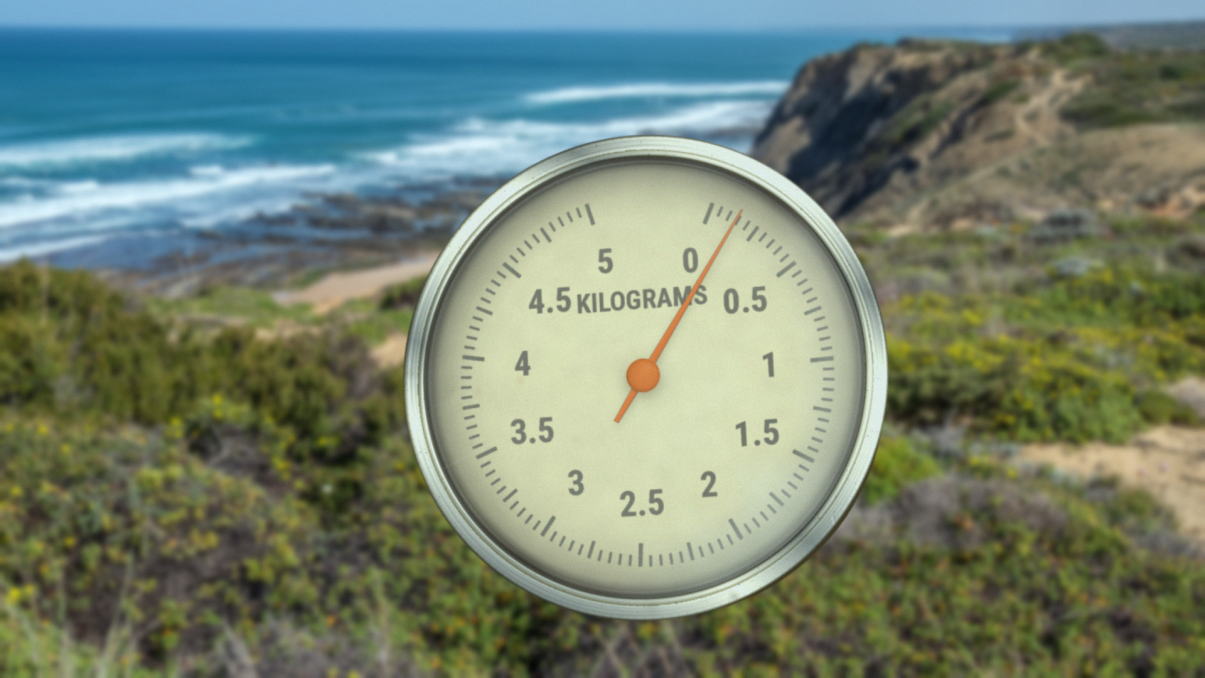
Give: 0.15 kg
